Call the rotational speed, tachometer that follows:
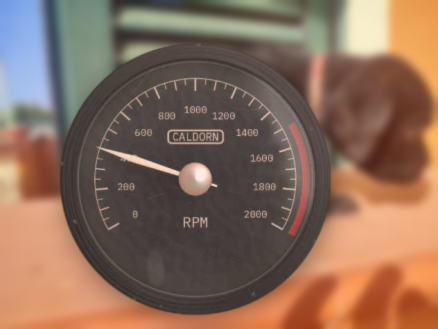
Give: 400 rpm
